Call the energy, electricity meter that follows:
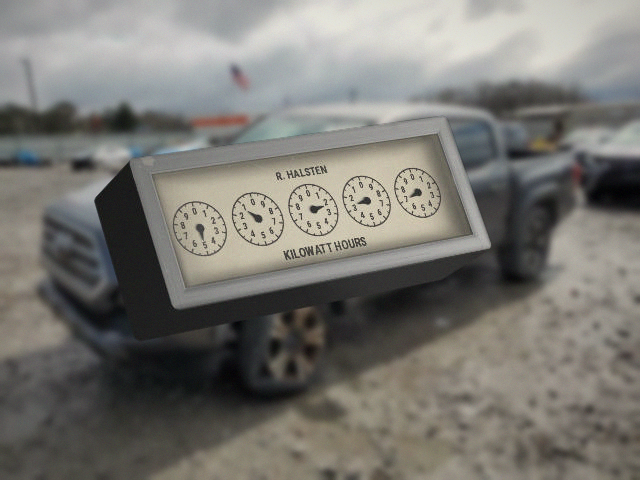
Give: 51227 kWh
